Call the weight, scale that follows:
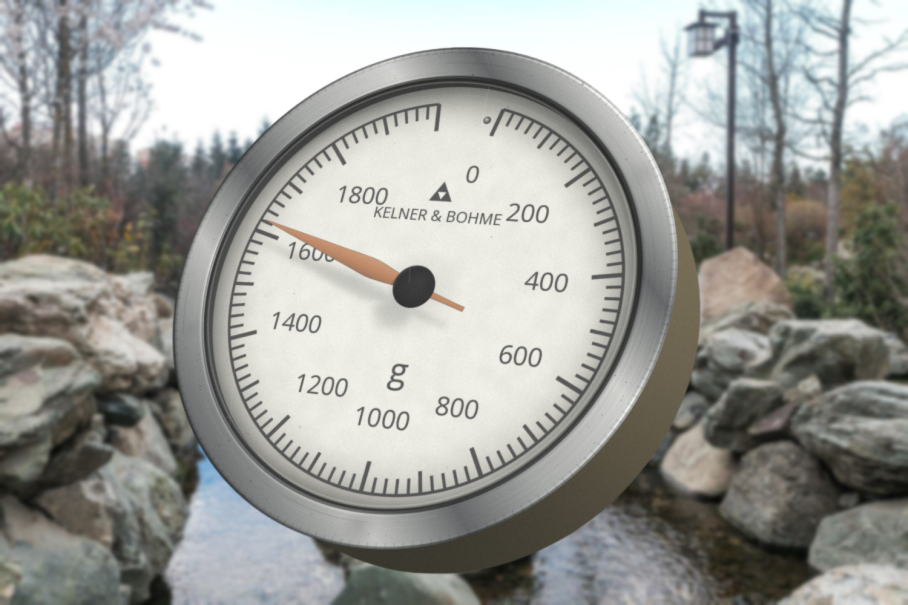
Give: 1620 g
